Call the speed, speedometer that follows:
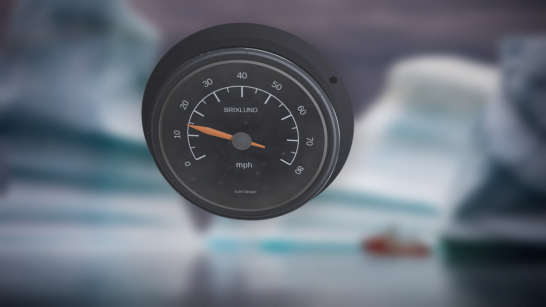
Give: 15 mph
